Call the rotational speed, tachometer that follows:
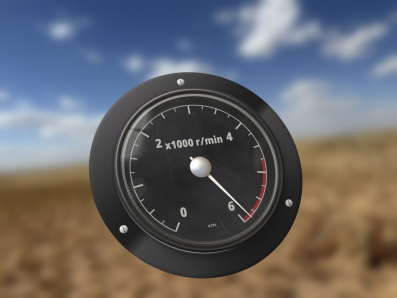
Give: 5875 rpm
